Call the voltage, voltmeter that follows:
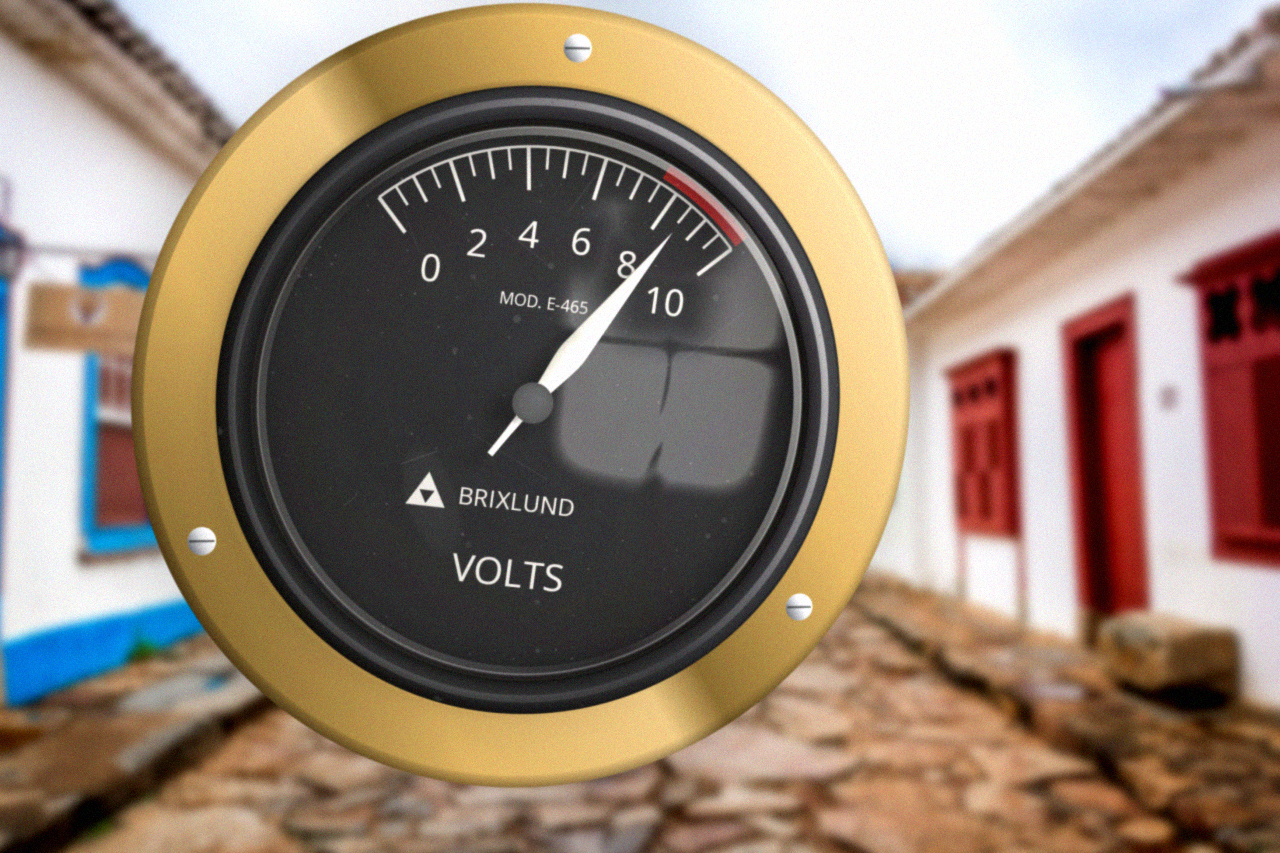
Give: 8.5 V
